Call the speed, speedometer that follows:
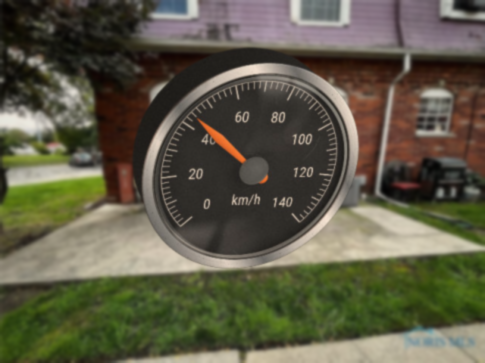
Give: 44 km/h
